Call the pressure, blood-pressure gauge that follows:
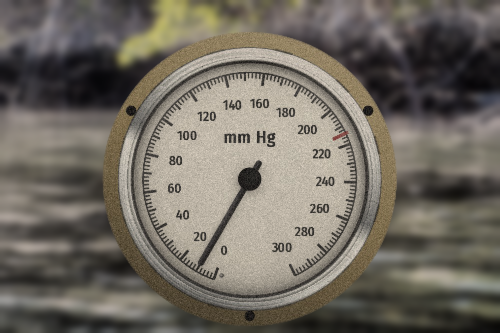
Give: 10 mmHg
